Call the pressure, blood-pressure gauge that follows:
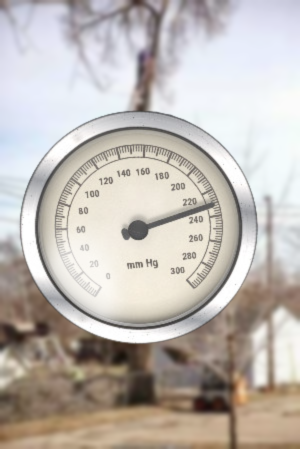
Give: 230 mmHg
